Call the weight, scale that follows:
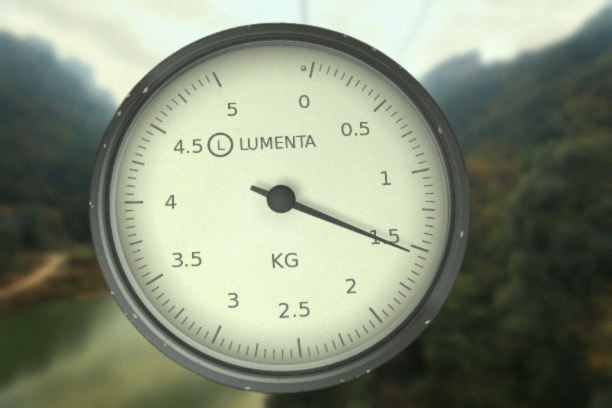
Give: 1.55 kg
